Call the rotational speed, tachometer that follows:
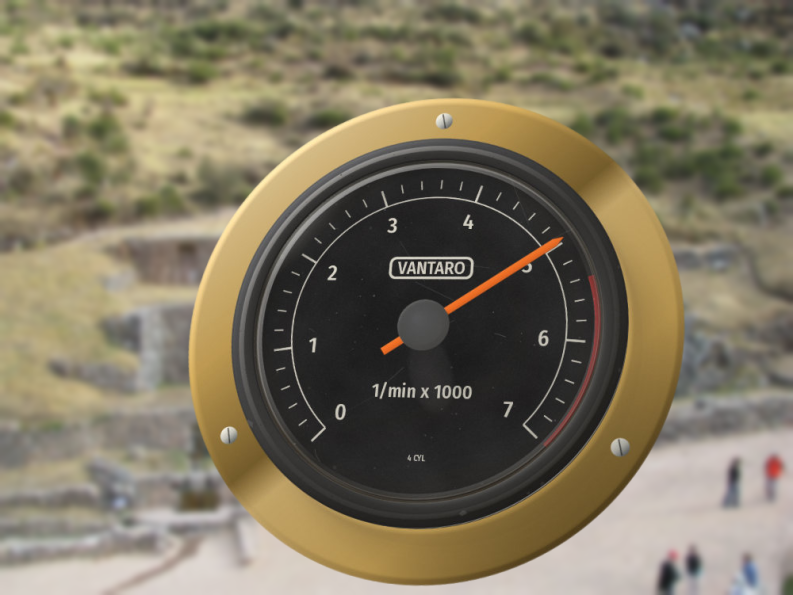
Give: 5000 rpm
